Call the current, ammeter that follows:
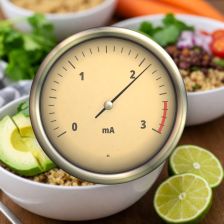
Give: 2.1 mA
